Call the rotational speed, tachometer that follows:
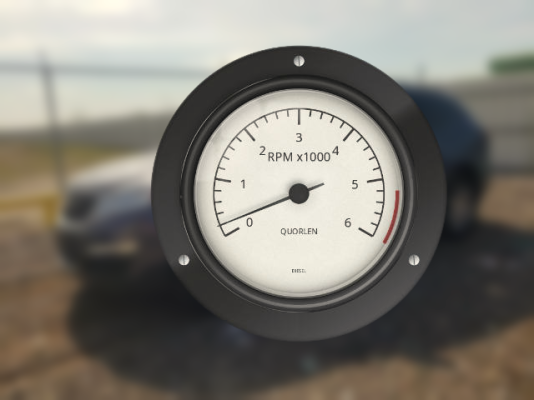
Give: 200 rpm
